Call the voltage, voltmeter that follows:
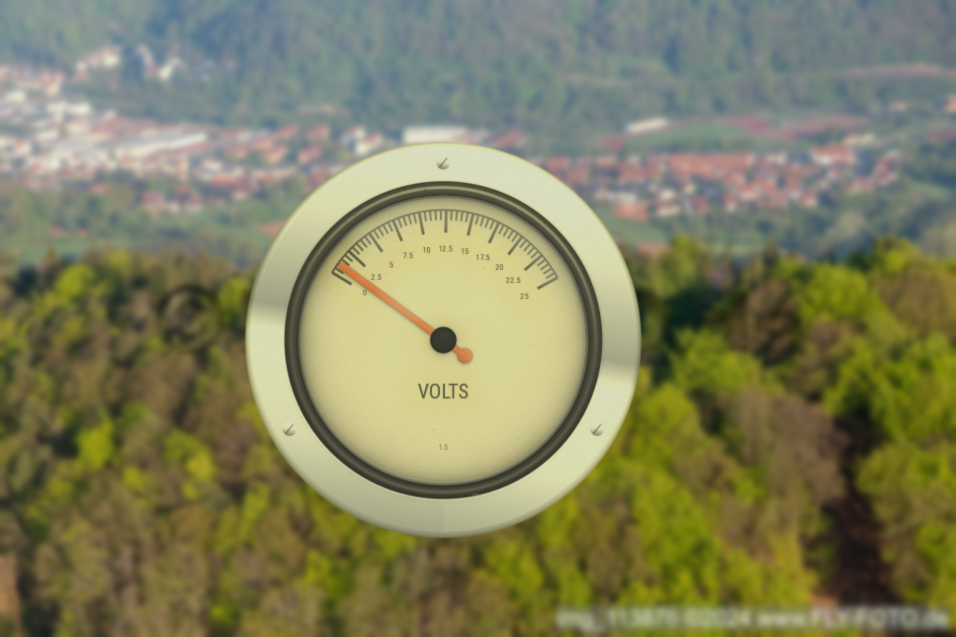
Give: 1 V
